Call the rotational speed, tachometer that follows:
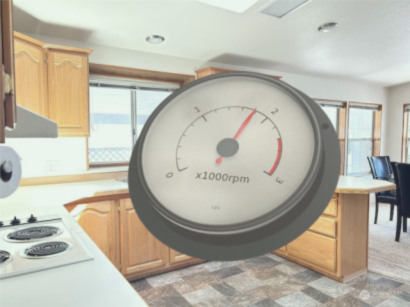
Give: 1800 rpm
